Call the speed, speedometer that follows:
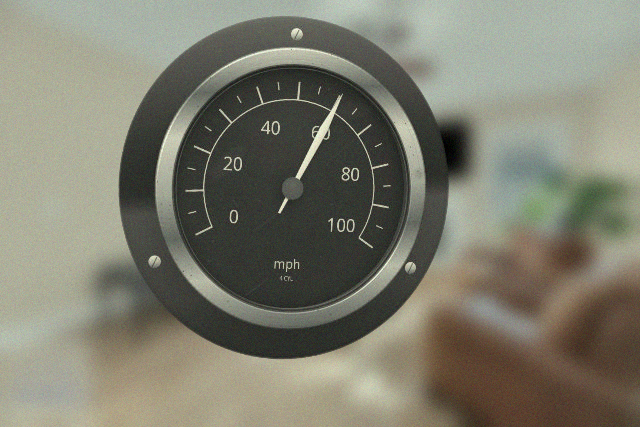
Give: 60 mph
